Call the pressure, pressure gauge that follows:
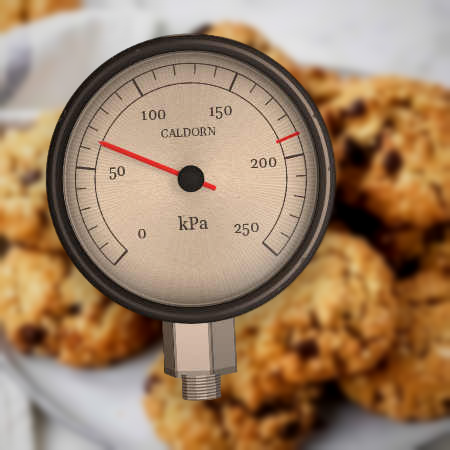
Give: 65 kPa
